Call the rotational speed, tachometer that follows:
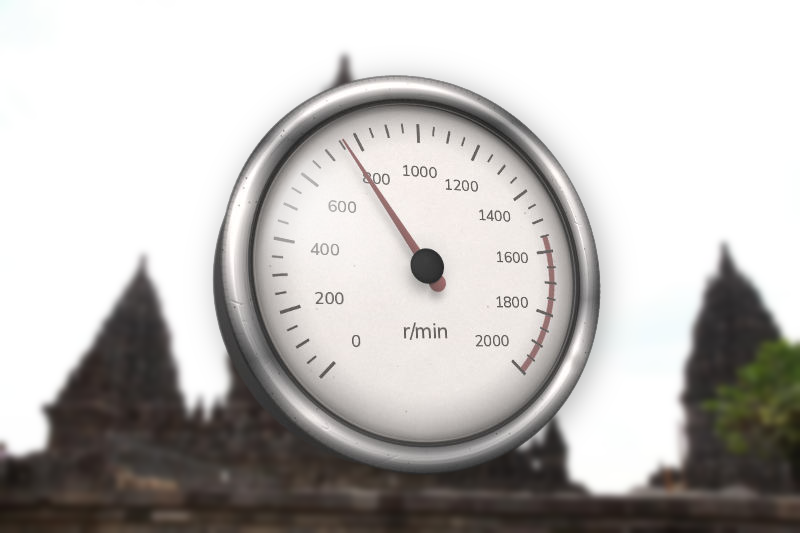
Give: 750 rpm
